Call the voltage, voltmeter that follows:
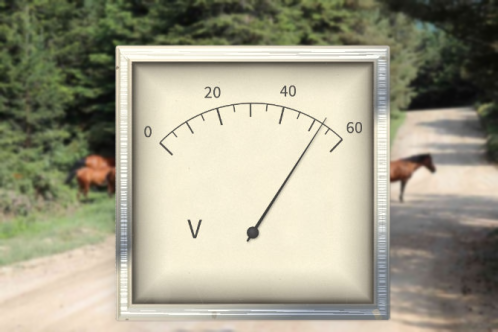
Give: 52.5 V
